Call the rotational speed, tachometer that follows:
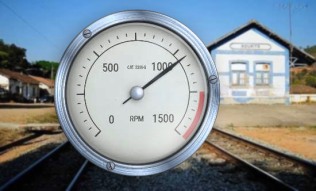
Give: 1050 rpm
